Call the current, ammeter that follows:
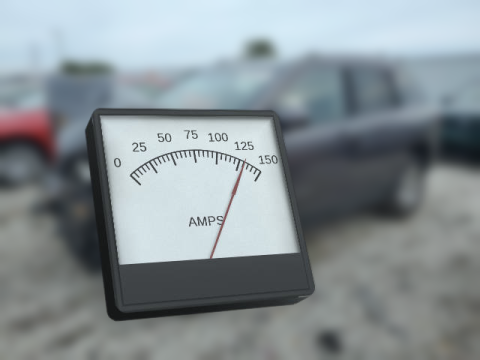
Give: 130 A
